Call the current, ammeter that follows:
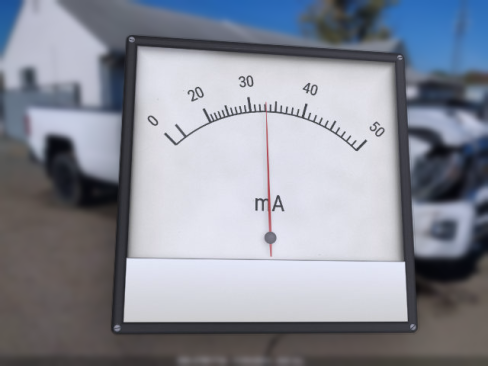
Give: 33 mA
